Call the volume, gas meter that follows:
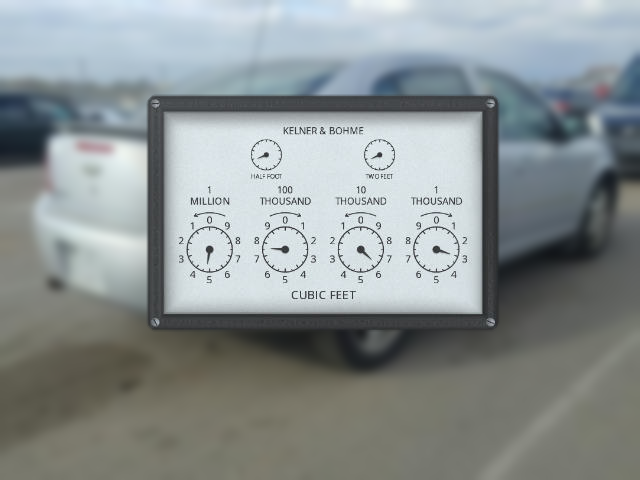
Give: 476300 ft³
